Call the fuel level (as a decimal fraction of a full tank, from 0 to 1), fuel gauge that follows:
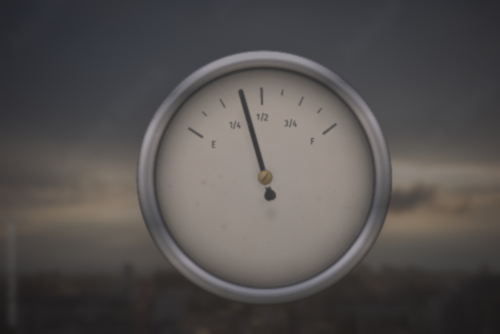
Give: 0.375
